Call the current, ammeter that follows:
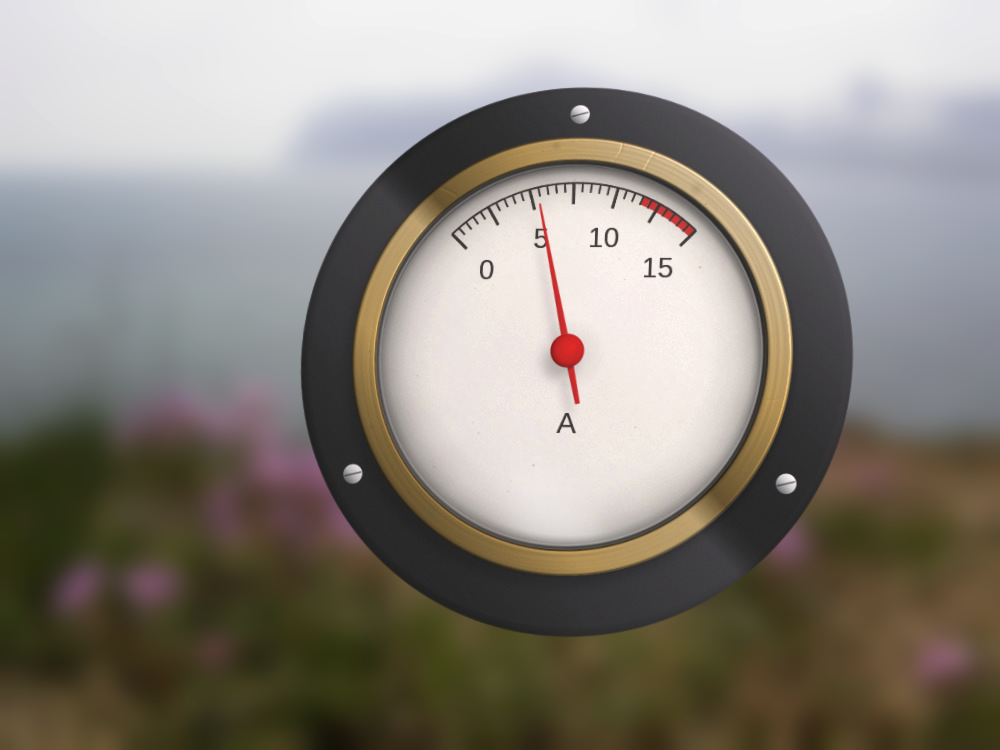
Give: 5.5 A
